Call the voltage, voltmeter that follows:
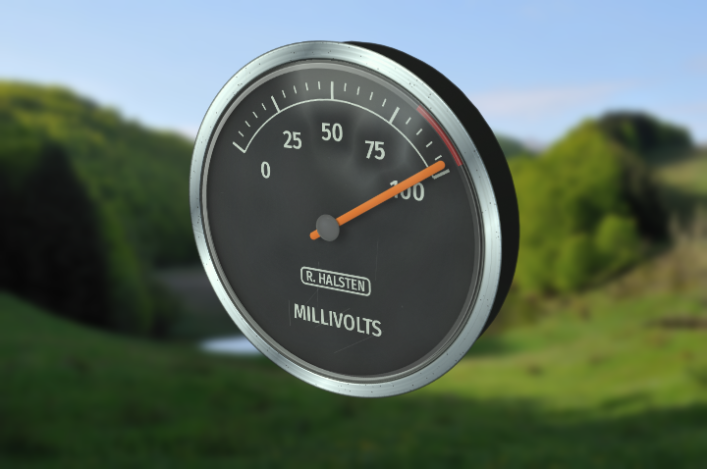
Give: 97.5 mV
